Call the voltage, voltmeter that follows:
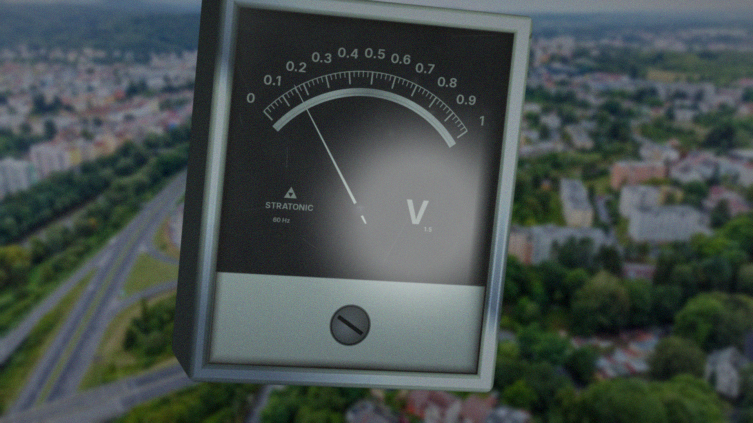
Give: 0.16 V
